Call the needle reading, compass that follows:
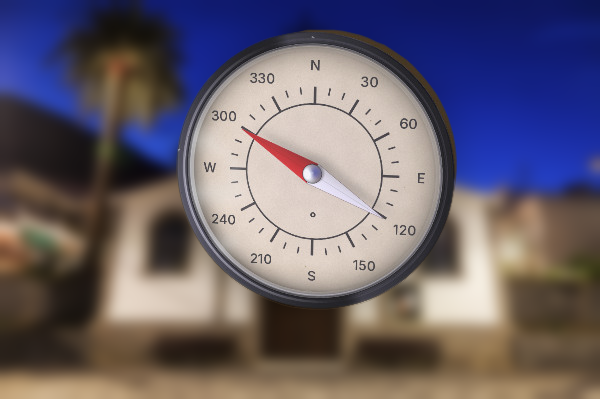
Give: 300 °
